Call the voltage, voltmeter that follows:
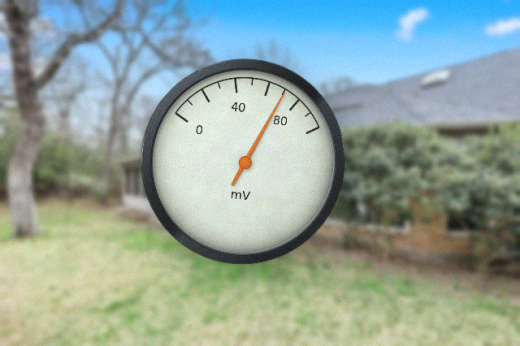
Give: 70 mV
